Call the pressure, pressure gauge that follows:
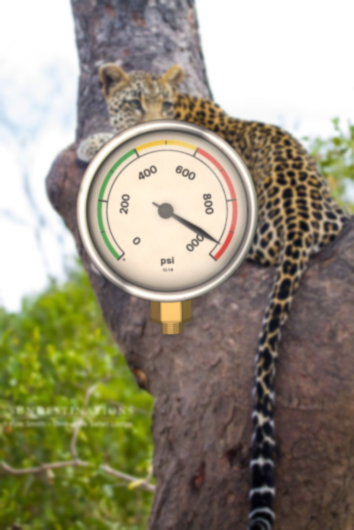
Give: 950 psi
